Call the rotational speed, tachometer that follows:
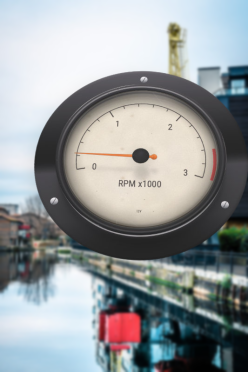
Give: 200 rpm
